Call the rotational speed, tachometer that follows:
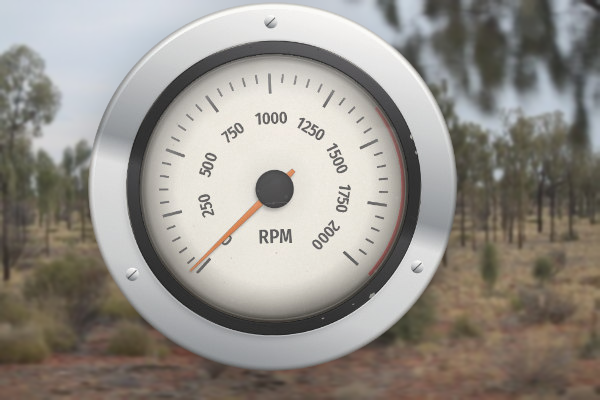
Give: 25 rpm
